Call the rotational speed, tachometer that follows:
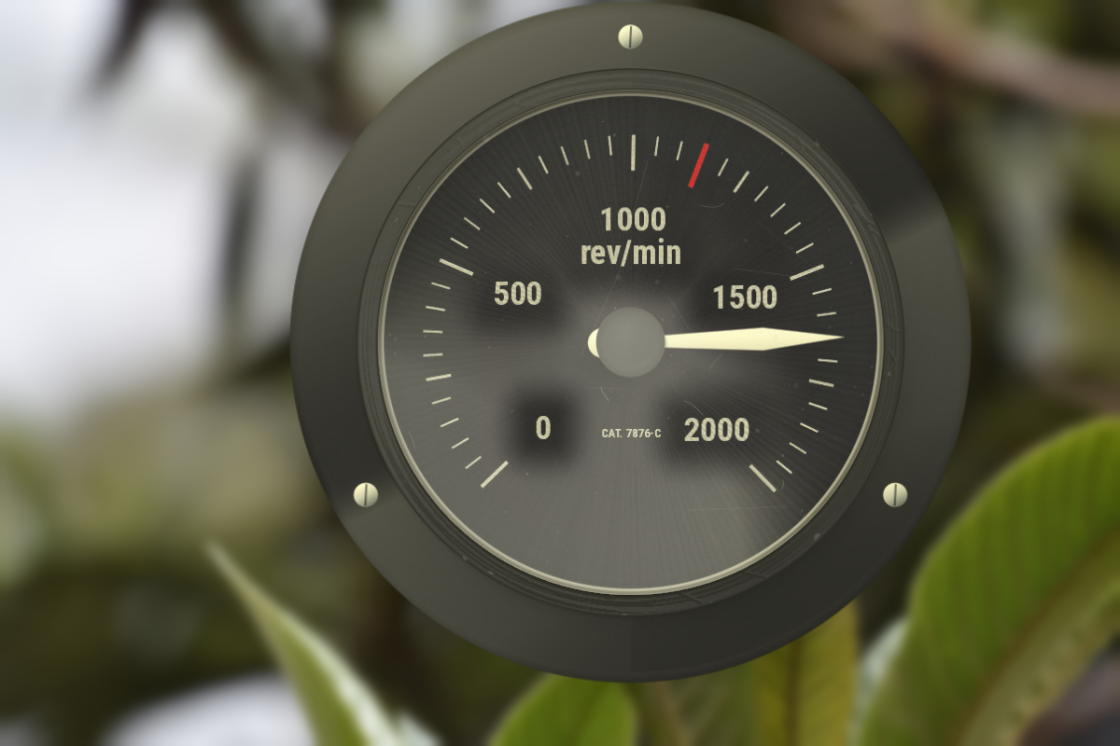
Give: 1650 rpm
